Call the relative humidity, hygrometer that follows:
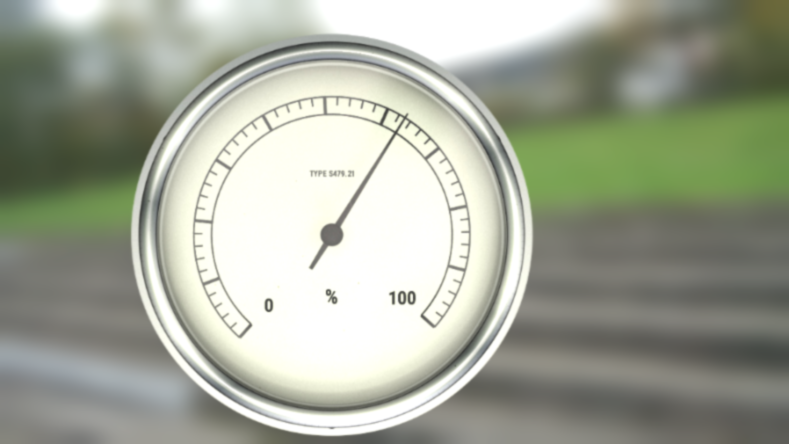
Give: 63 %
